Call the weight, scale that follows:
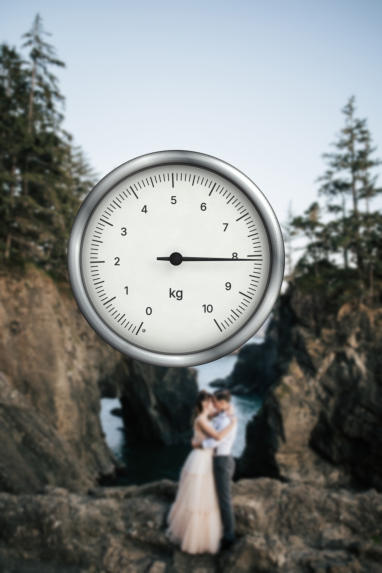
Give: 8.1 kg
